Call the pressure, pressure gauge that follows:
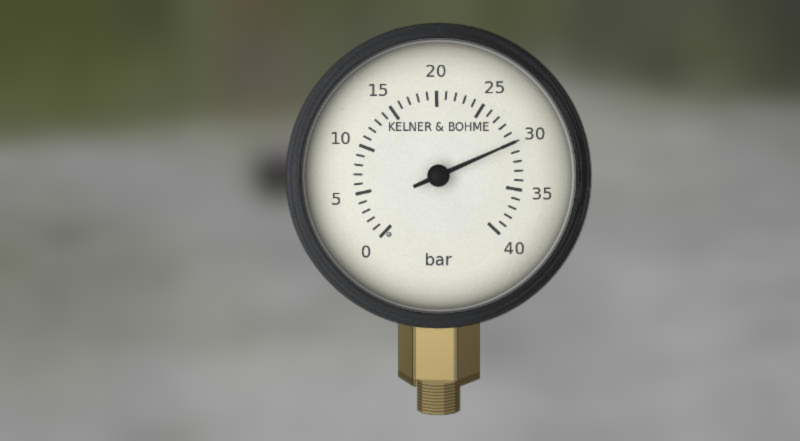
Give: 30 bar
